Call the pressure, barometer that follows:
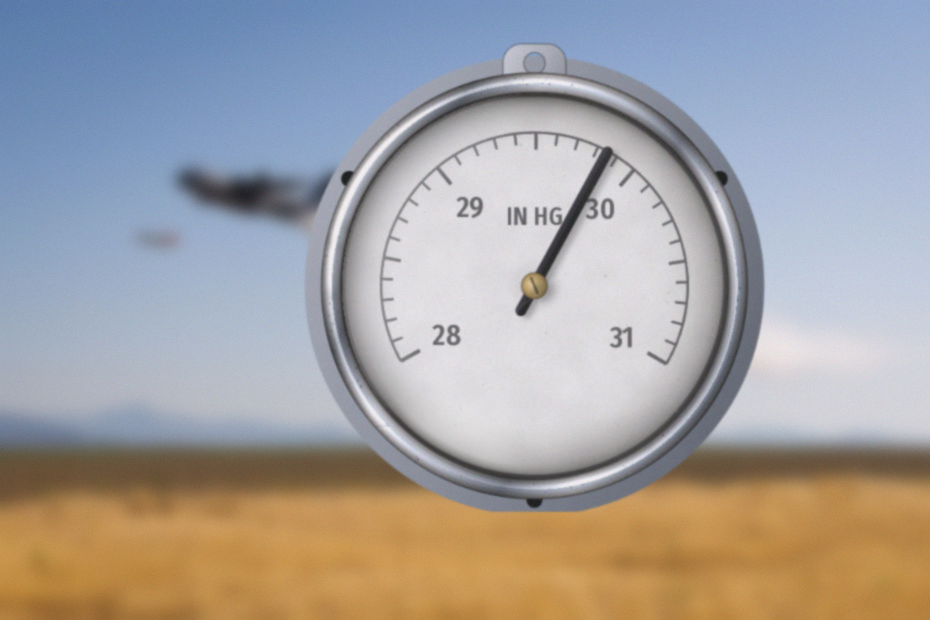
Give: 29.85 inHg
